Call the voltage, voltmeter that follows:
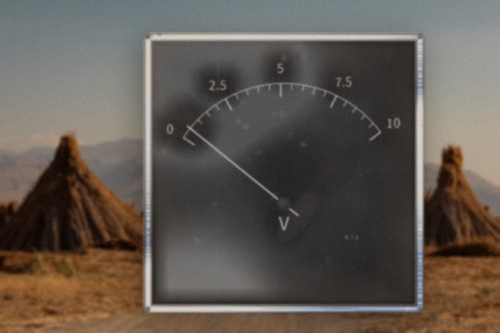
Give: 0.5 V
